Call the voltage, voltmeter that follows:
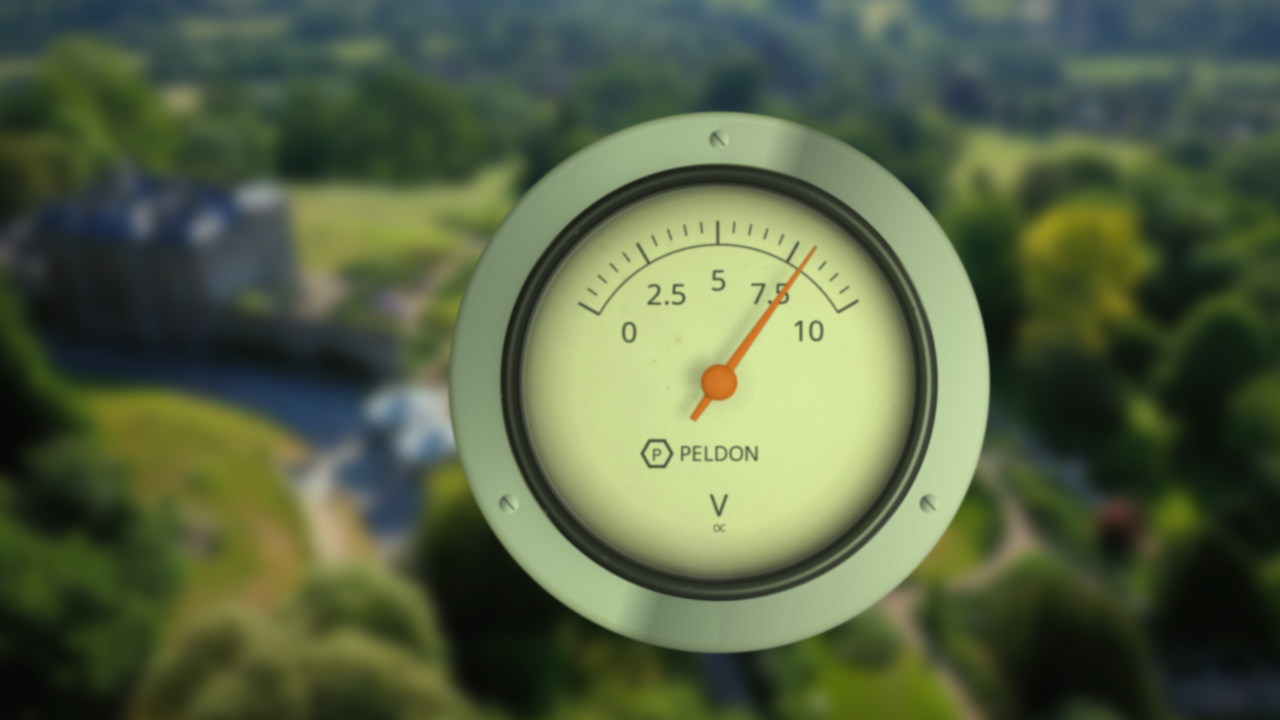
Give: 8 V
